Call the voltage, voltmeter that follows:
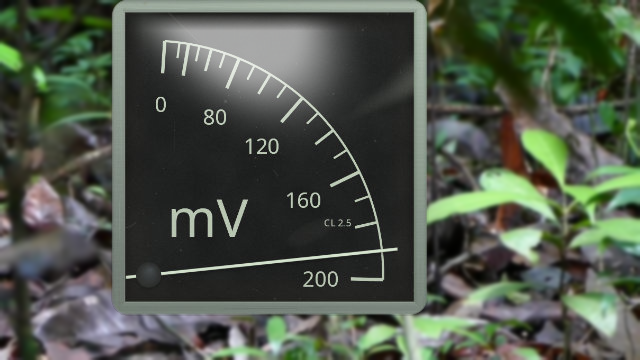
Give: 190 mV
